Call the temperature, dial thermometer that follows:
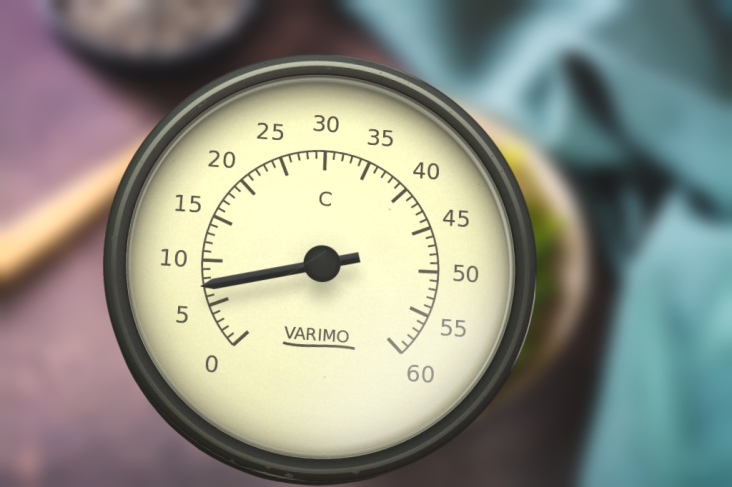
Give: 7 °C
